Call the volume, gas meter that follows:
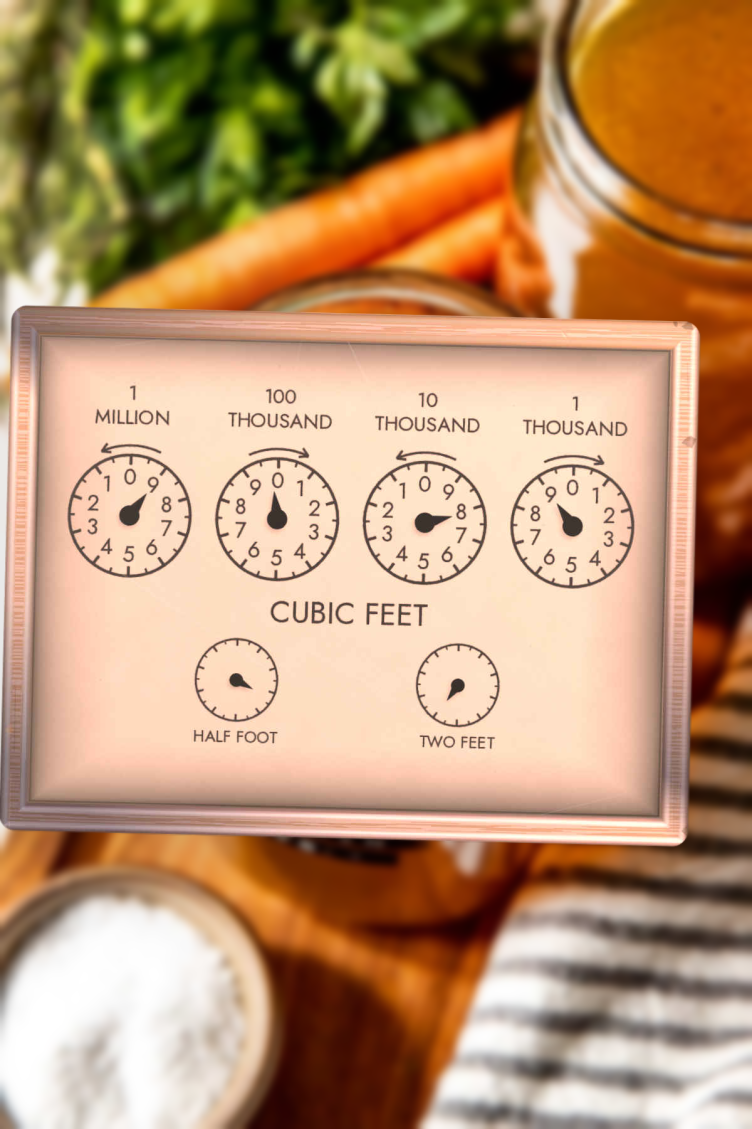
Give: 897900 ft³
